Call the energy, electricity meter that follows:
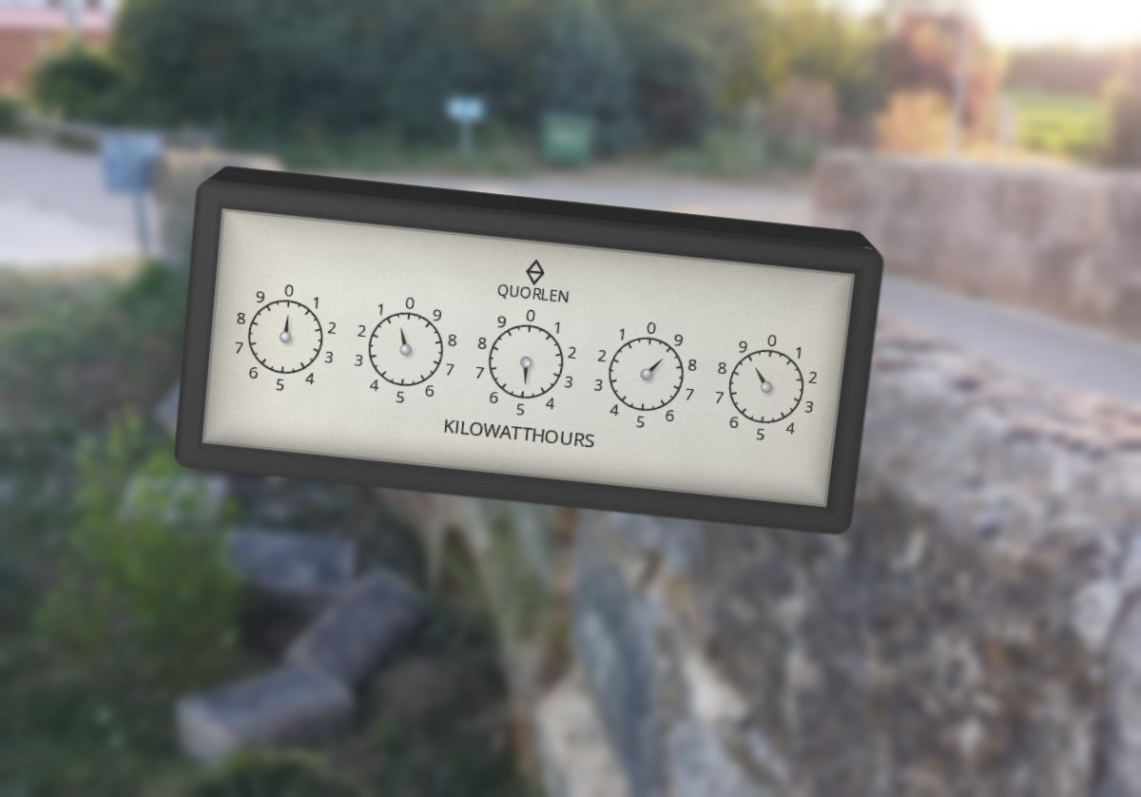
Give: 489 kWh
